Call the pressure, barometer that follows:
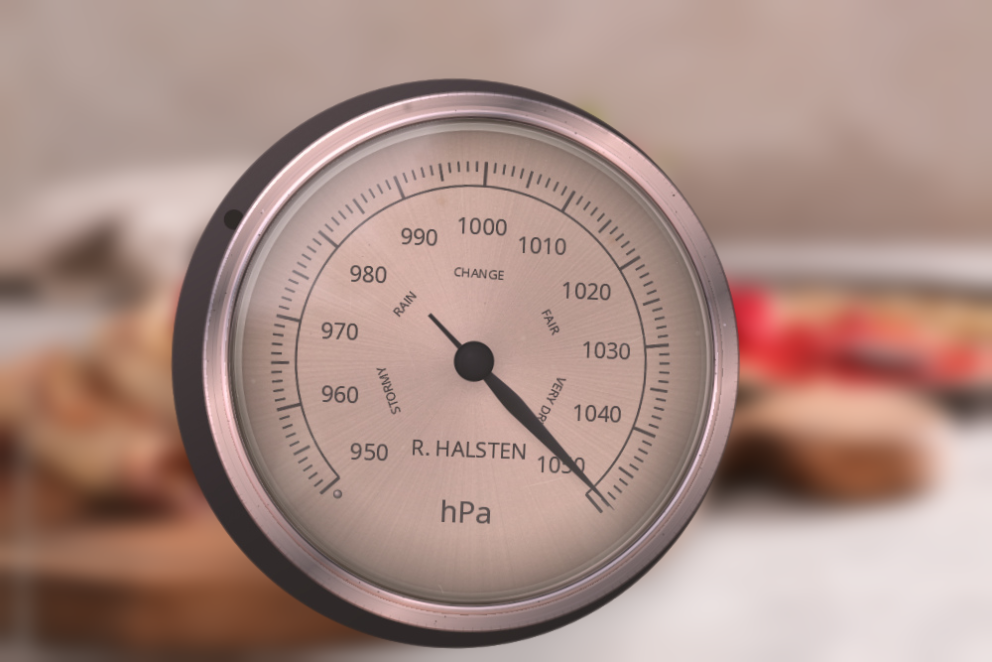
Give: 1049 hPa
